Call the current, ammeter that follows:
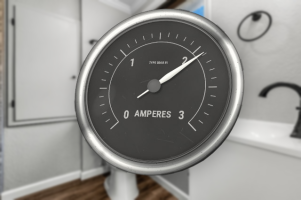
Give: 2.1 A
